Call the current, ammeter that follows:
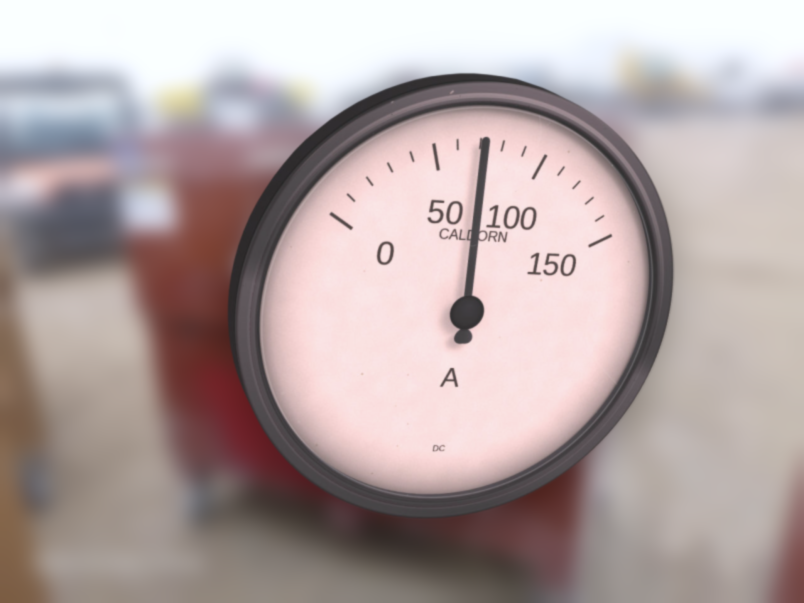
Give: 70 A
